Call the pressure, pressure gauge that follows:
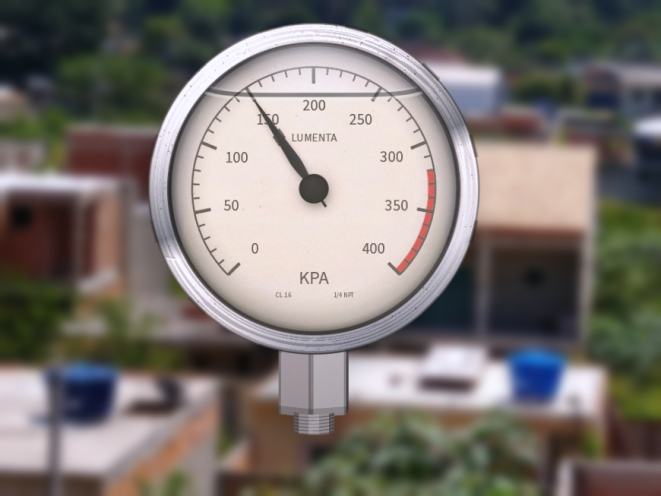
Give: 150 kPa
